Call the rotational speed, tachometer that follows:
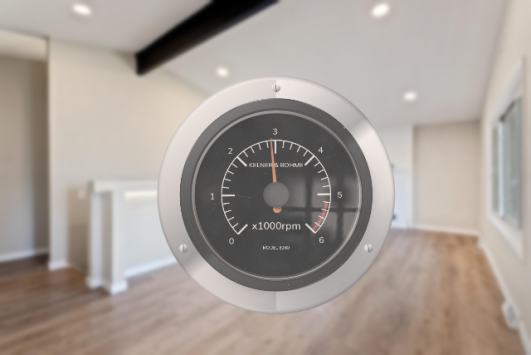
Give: 2900 rpm
